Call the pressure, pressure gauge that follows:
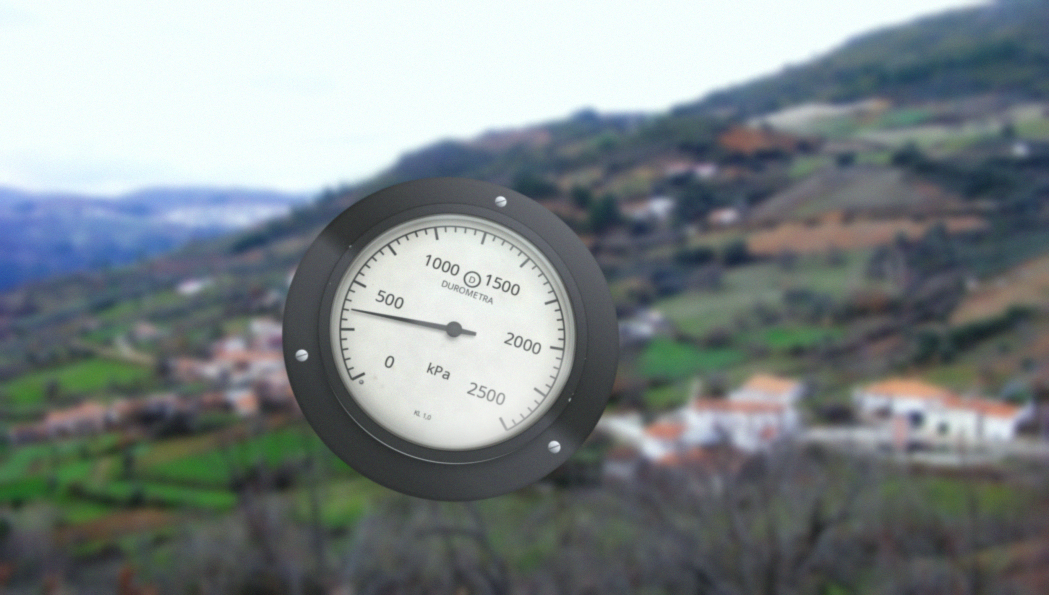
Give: 350 kPa
